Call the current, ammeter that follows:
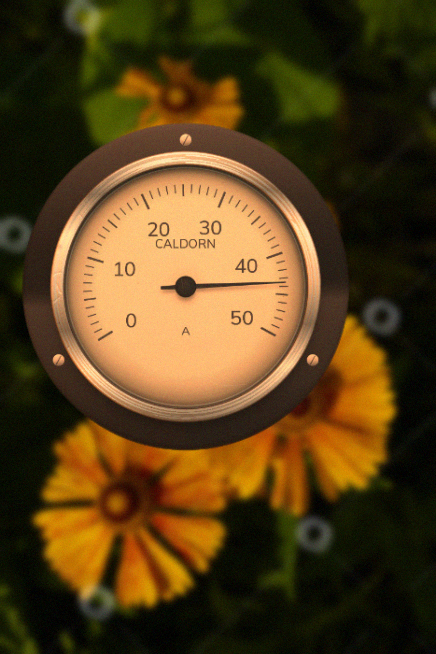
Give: 43.5 A
